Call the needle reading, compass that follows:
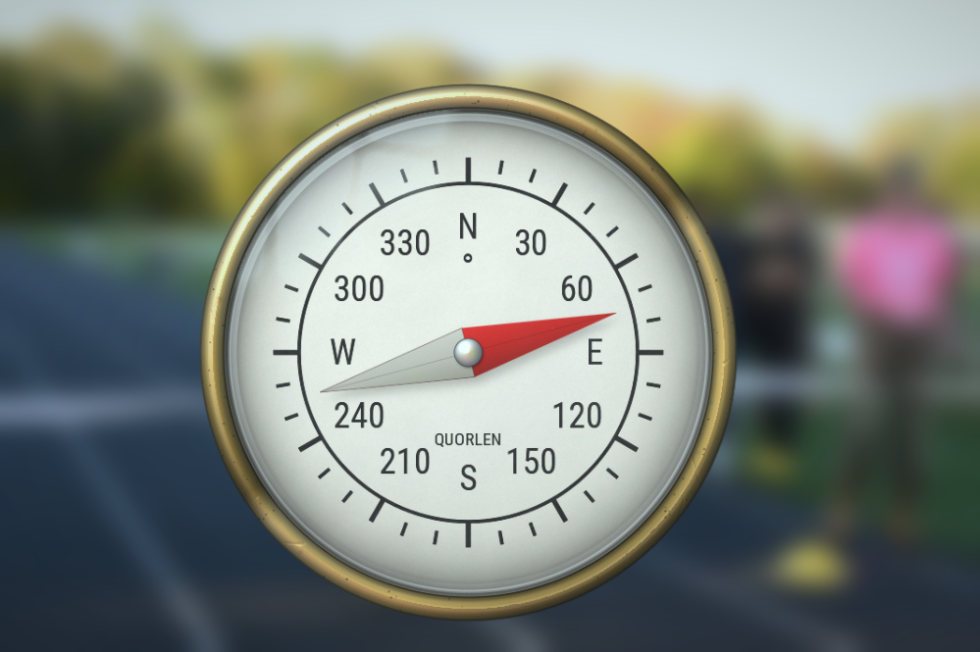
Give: 75 °
